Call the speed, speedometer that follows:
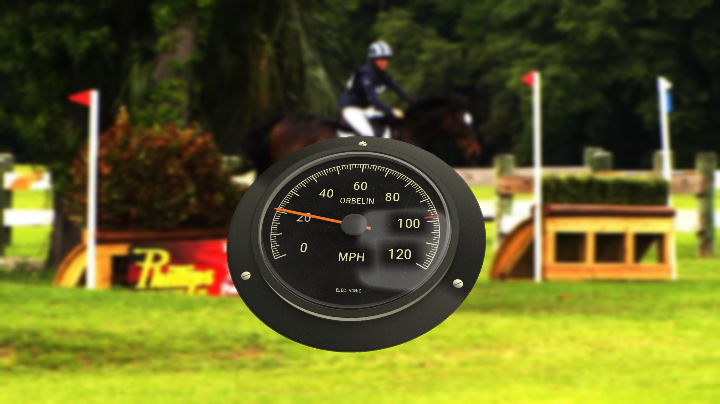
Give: 20 mph
